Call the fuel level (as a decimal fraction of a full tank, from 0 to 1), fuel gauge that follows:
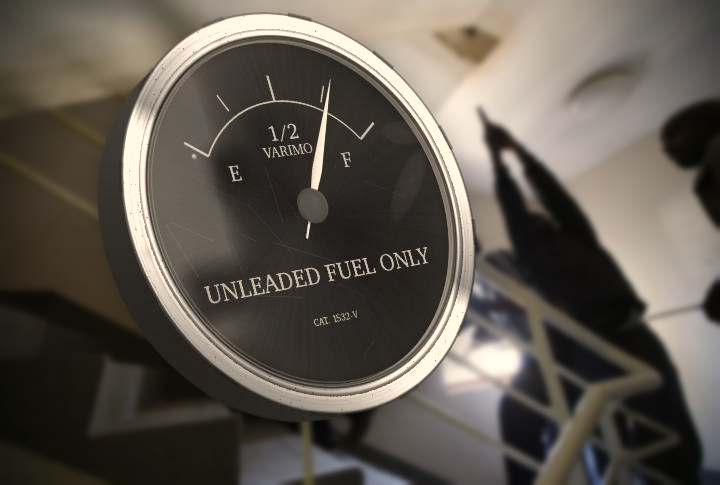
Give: 0.75
